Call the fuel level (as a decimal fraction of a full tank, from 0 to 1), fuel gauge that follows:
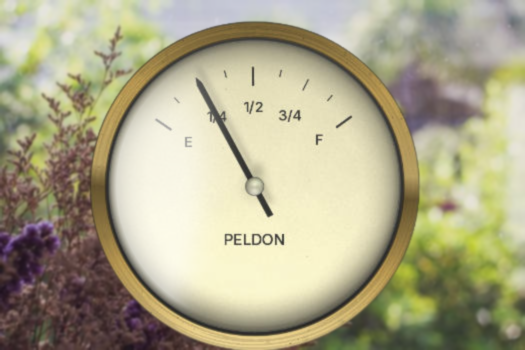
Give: 0.25
